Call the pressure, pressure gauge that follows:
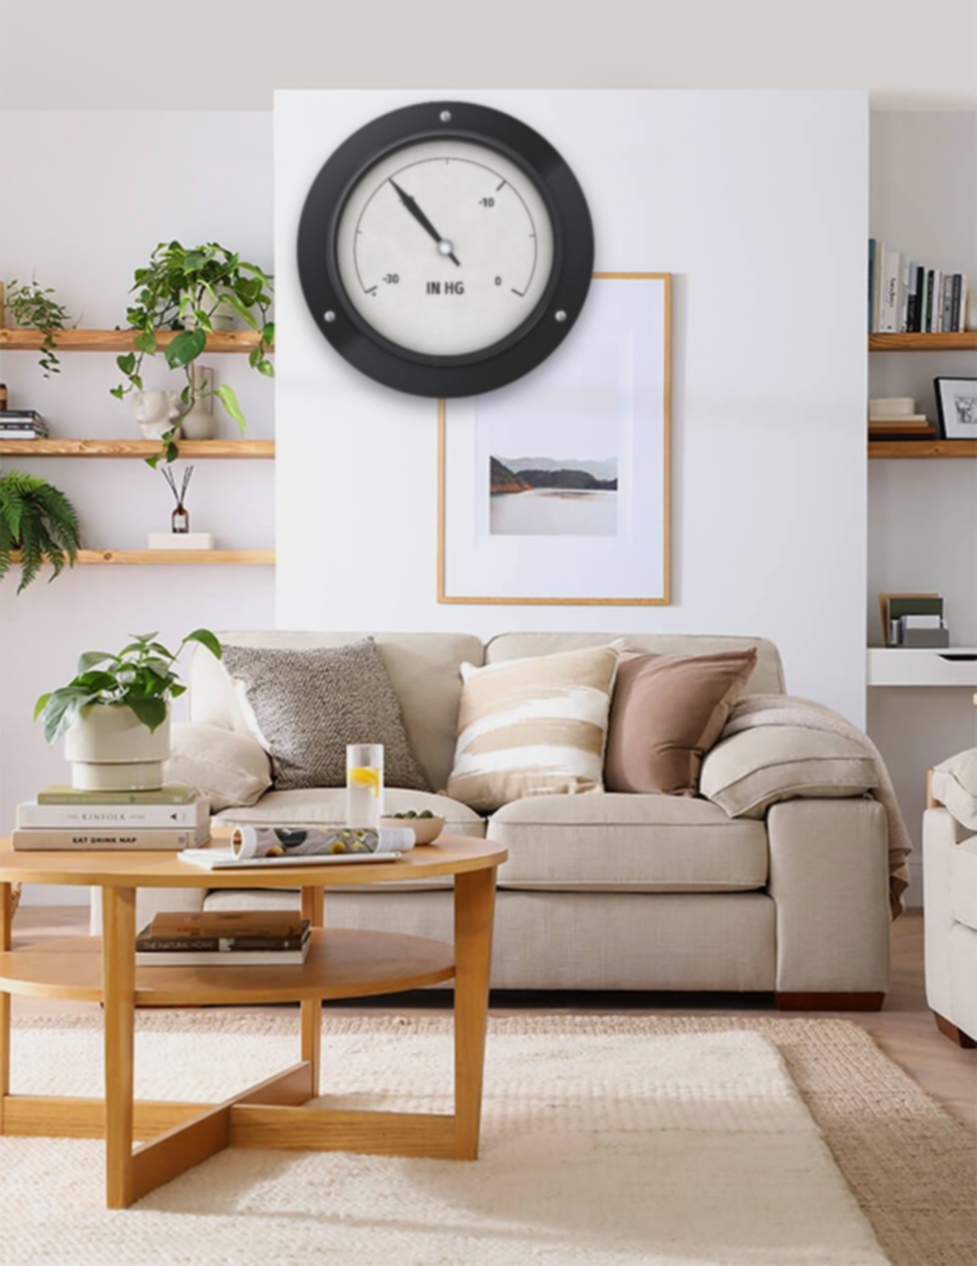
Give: -20 inHg
